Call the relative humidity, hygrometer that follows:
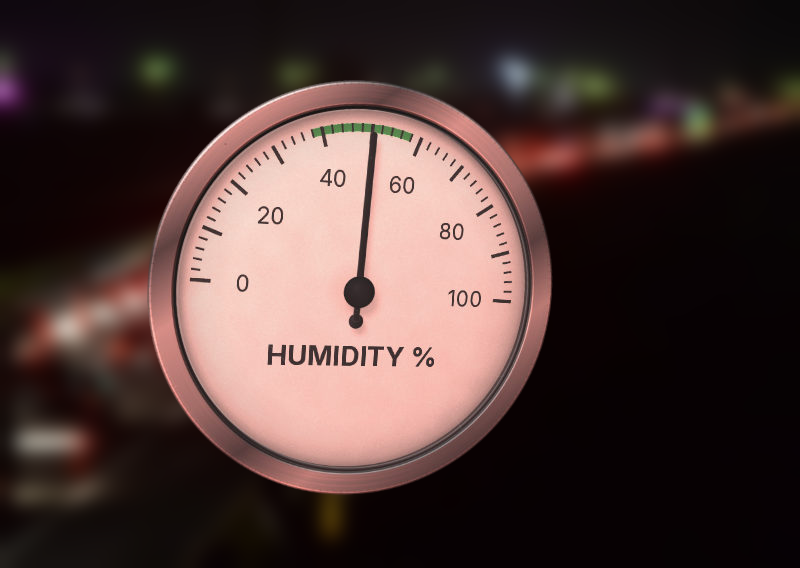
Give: 50 %
